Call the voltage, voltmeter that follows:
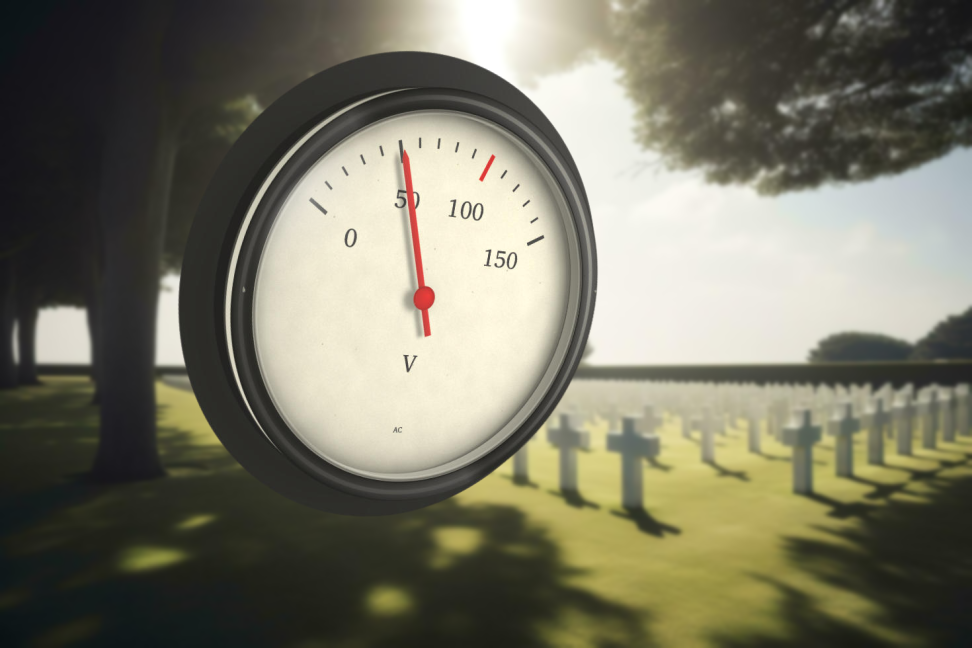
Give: 50 V
